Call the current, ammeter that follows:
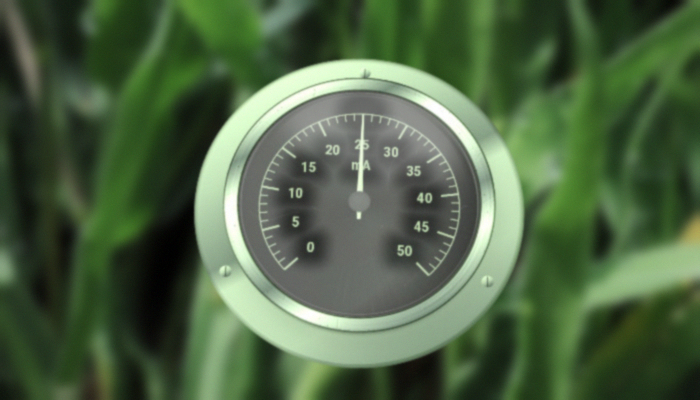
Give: 25 mA
